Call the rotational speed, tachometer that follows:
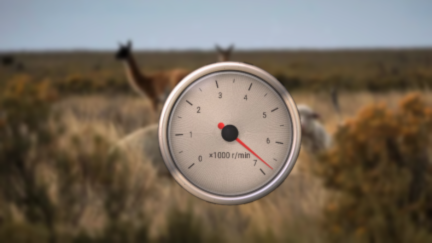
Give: 6750 rpm
